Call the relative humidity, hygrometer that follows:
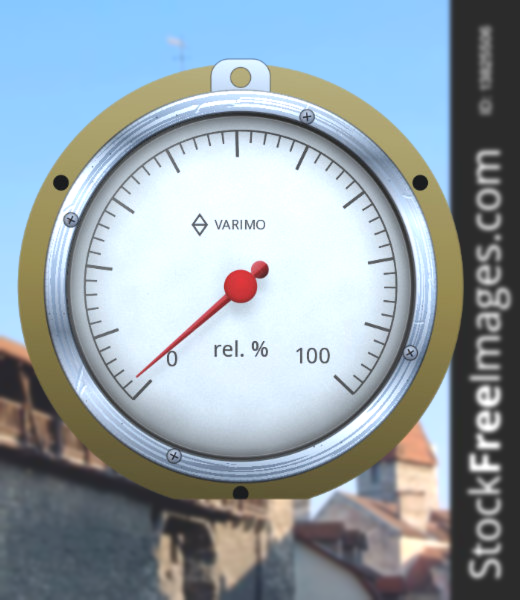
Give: 2 %
